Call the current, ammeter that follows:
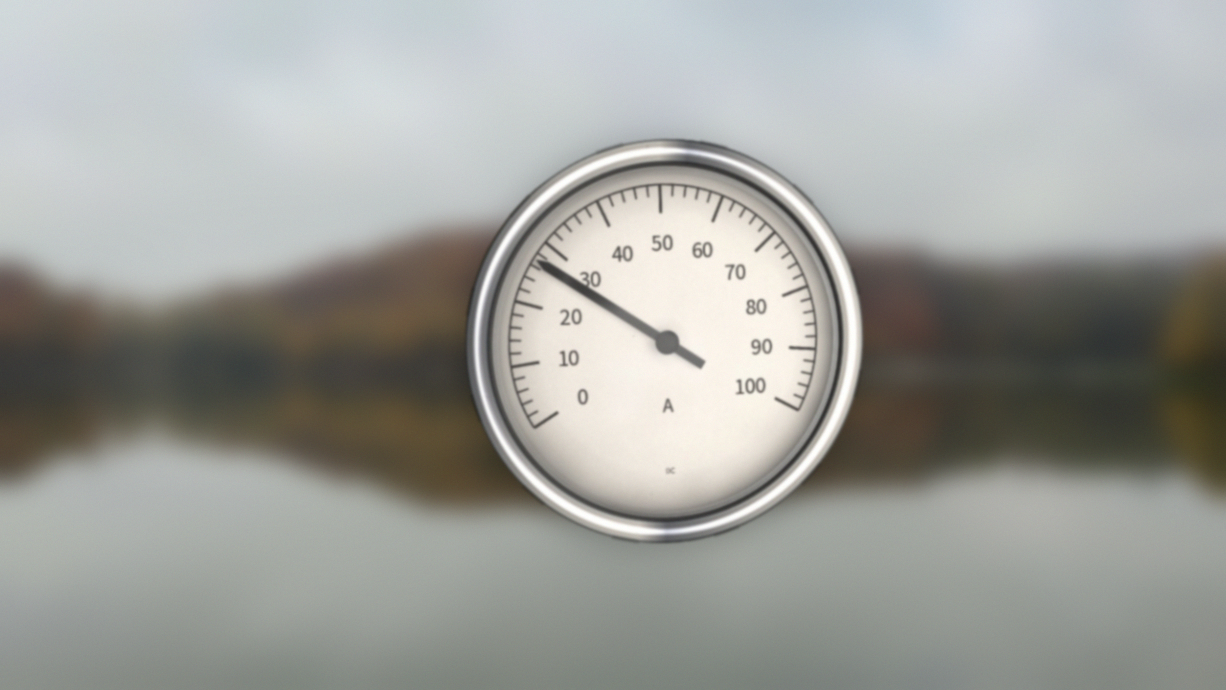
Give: 27 A
